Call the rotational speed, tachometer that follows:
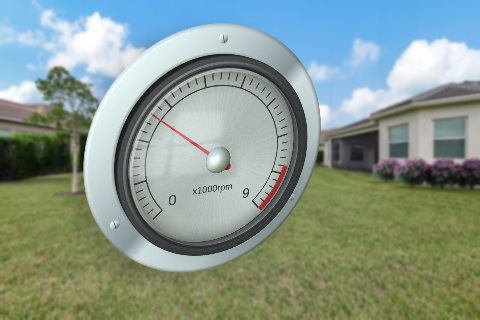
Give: 2600 rpm
